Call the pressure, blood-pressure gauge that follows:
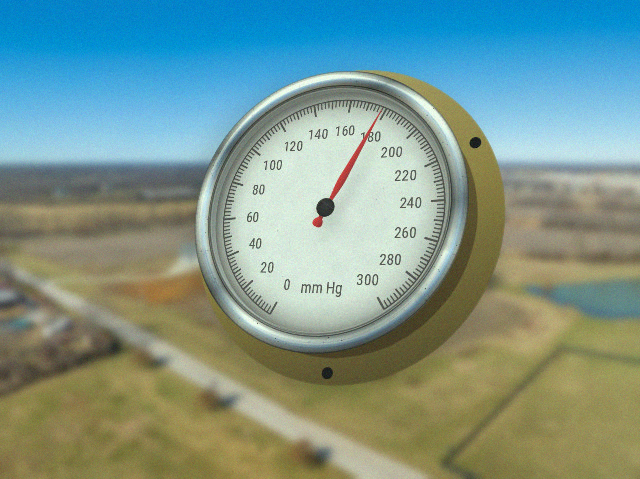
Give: 180 mmHg
